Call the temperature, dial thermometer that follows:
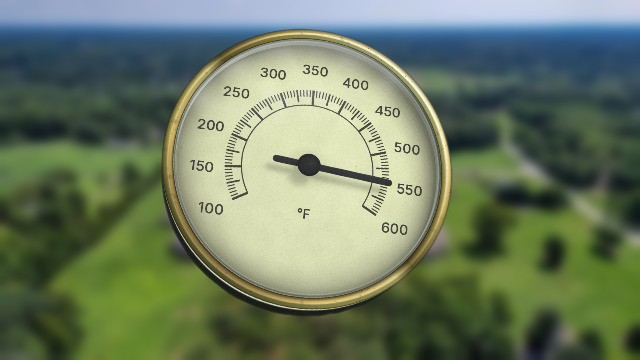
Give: 550 °F
